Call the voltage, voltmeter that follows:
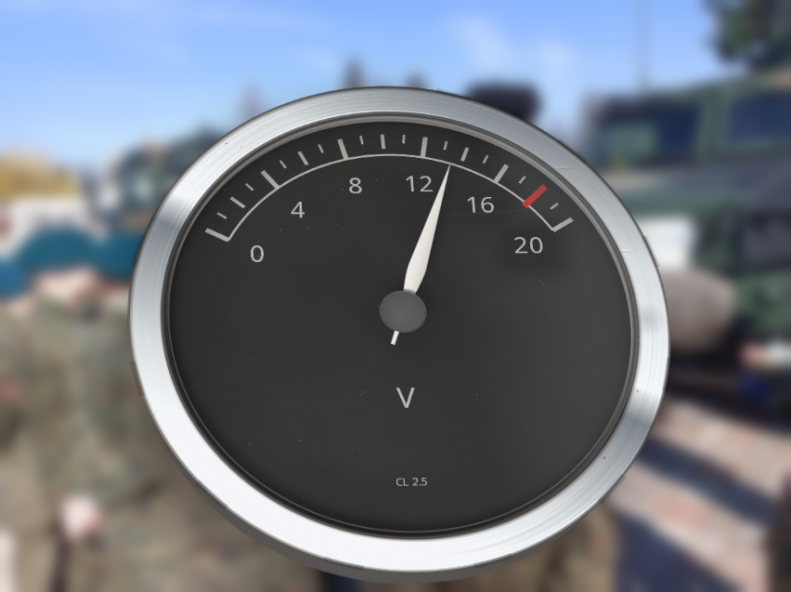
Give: 13.5 V
